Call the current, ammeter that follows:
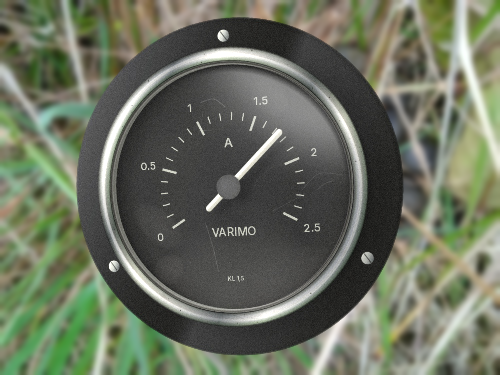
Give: 1.75 A
